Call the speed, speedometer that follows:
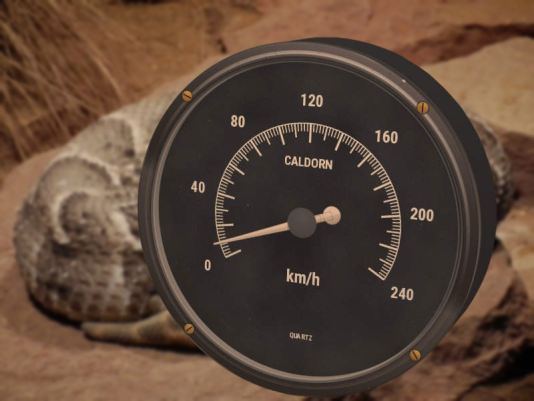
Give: 10 km/h
